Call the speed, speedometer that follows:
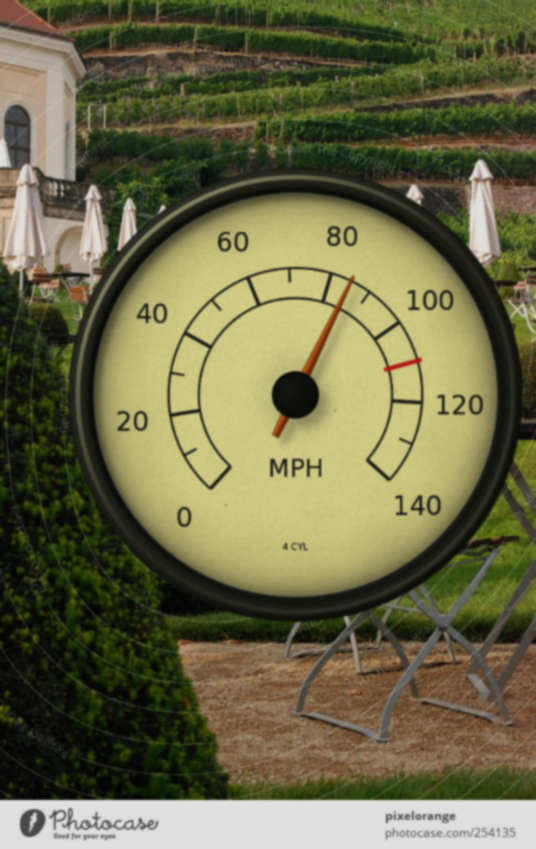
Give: 85 mph
